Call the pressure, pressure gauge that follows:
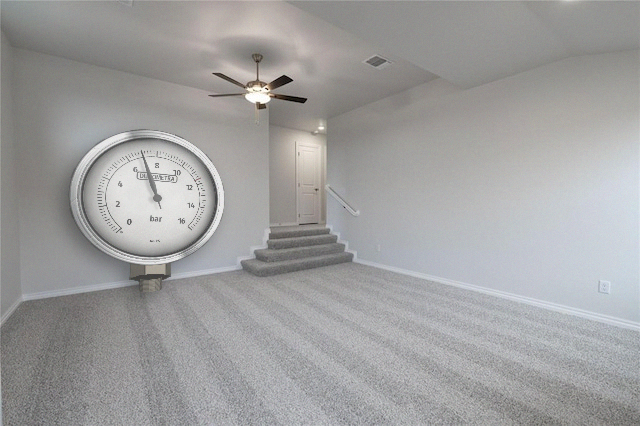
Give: 7 bar
